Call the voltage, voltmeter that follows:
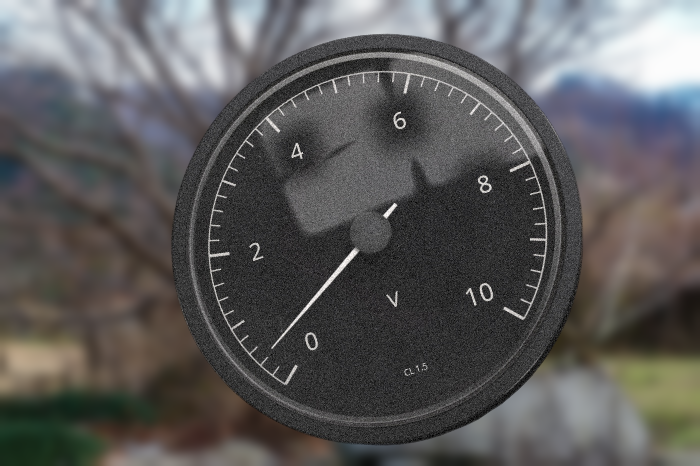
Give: 0.4 V
